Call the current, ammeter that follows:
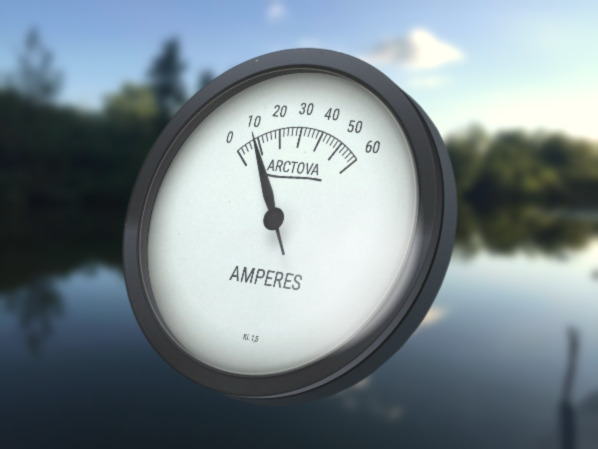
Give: 10 A
